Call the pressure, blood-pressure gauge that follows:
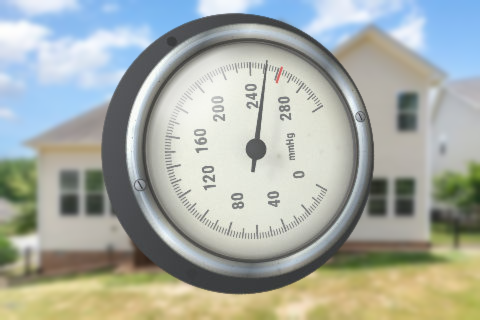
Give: 250 mmHg
